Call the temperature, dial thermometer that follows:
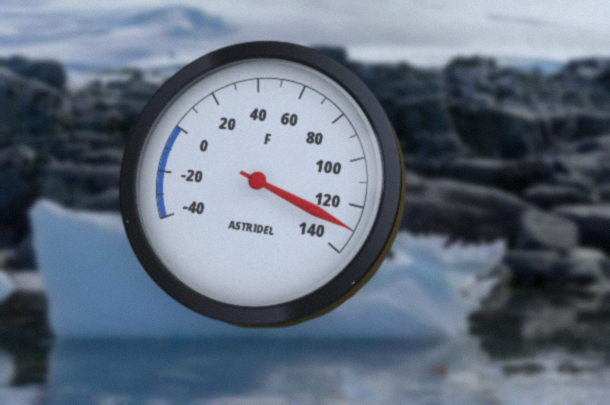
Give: 130 °F
